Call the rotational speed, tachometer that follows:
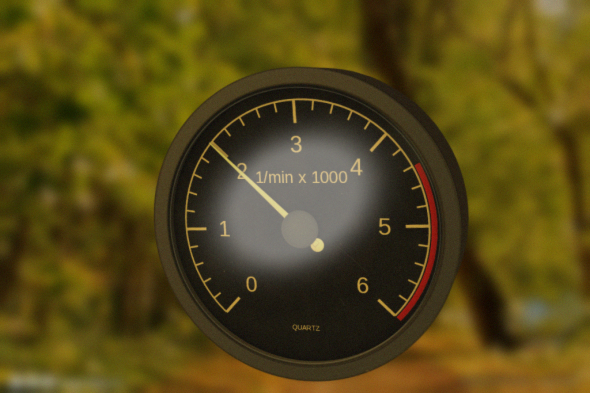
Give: 2000 rpm
